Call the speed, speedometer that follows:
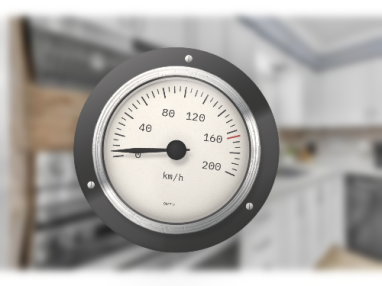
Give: 5 km/h
